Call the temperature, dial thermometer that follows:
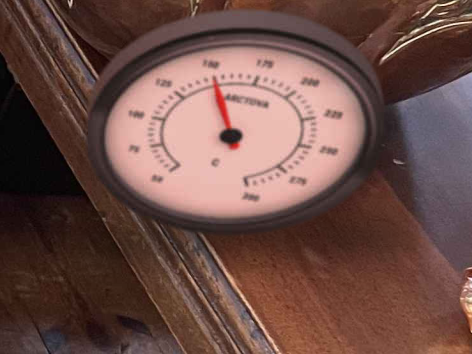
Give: 150 °C
